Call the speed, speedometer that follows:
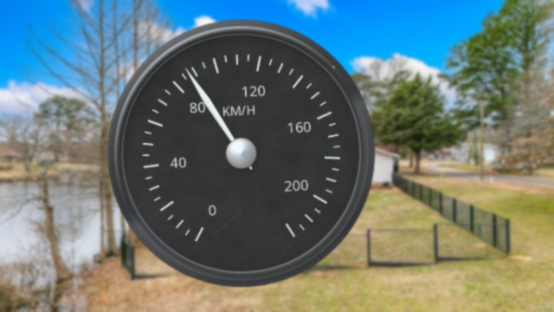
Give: 87.5 km/h
